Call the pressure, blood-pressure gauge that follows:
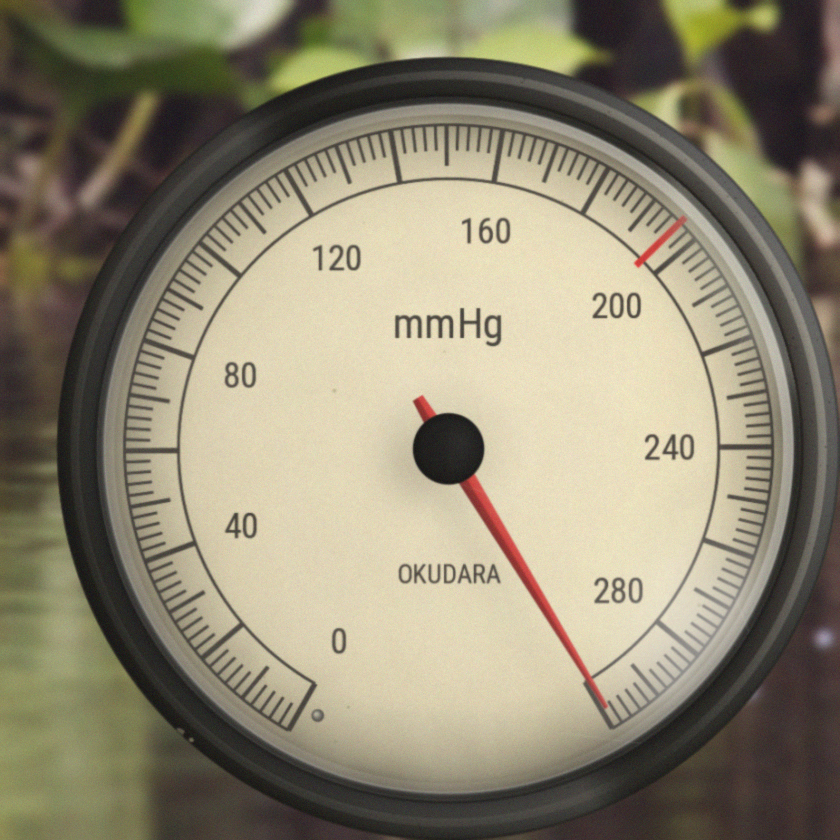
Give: 299 mmHg
